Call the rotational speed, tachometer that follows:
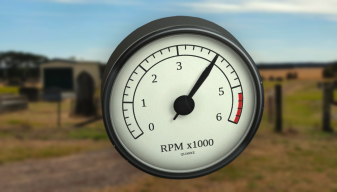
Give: 4000 rpm
